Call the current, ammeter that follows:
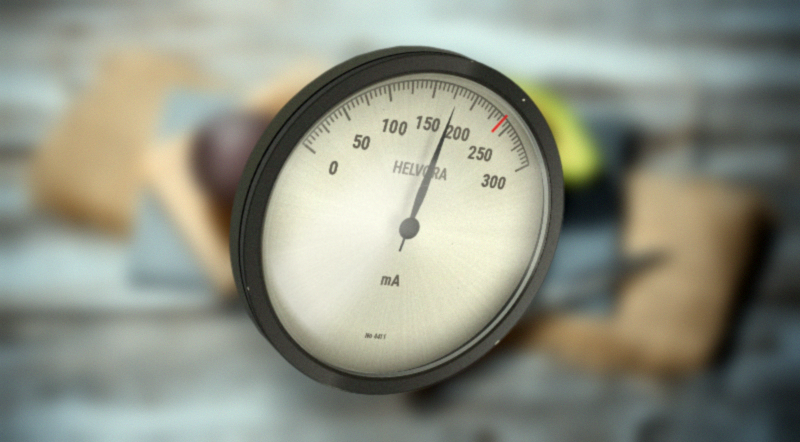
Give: 175 mA
